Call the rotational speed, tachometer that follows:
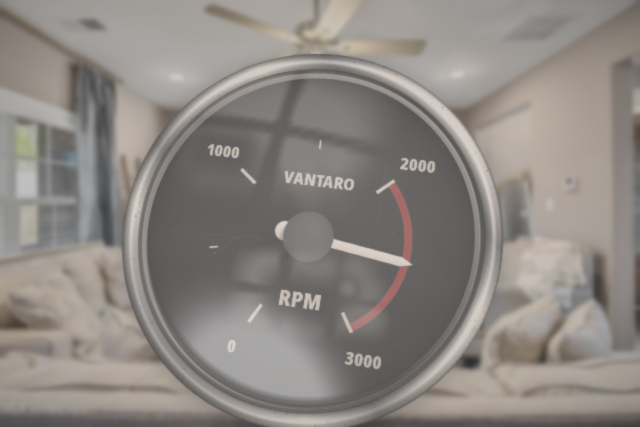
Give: 2500 rpm
